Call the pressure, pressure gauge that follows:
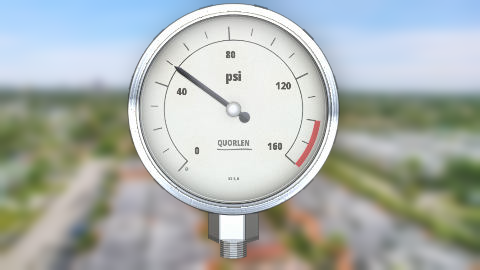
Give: 50 psi
